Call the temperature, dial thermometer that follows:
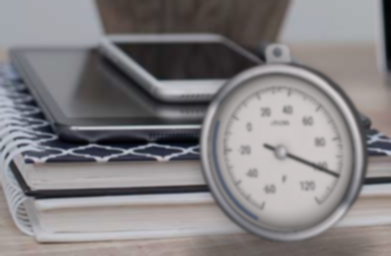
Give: 100 °F
